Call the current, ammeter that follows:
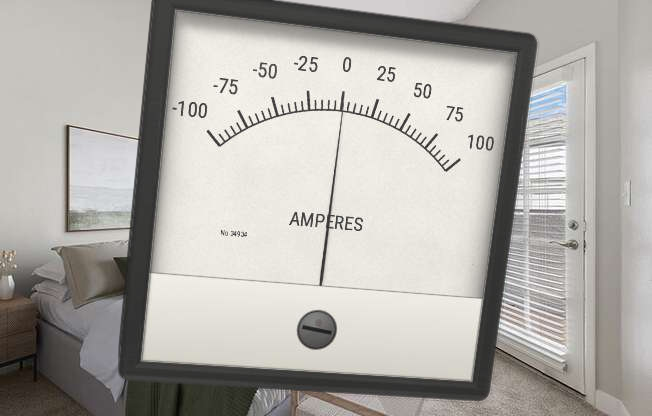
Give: 0 A
